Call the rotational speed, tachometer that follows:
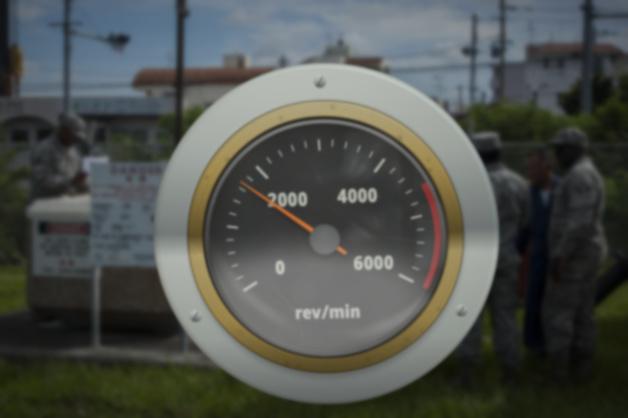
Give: 1700 rpm
